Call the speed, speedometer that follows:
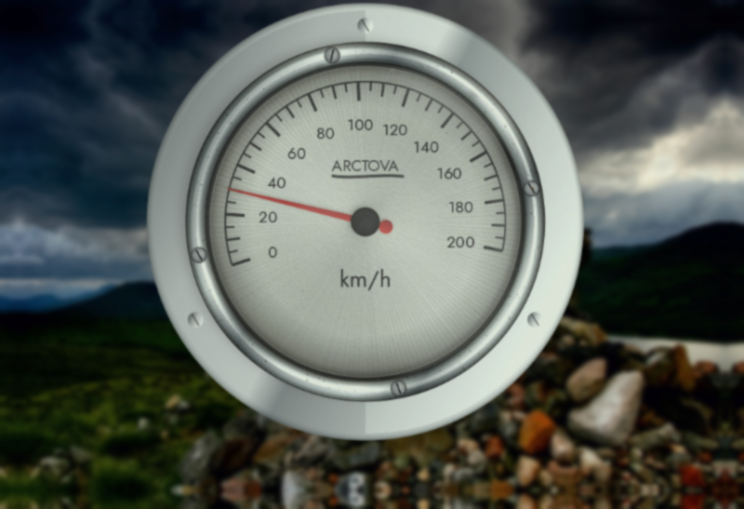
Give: 30 km/h
